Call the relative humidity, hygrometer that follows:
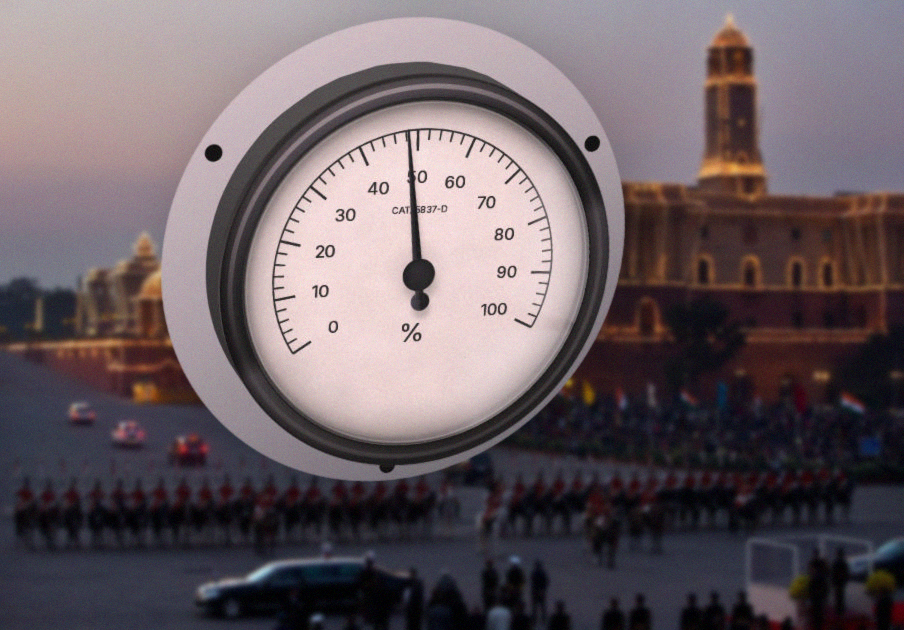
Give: 48 %
